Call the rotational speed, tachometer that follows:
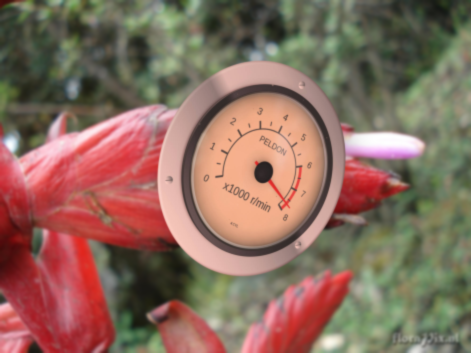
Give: 7750 rpm
